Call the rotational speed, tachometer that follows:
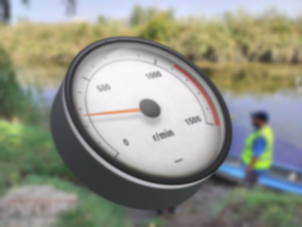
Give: 250 rpm
